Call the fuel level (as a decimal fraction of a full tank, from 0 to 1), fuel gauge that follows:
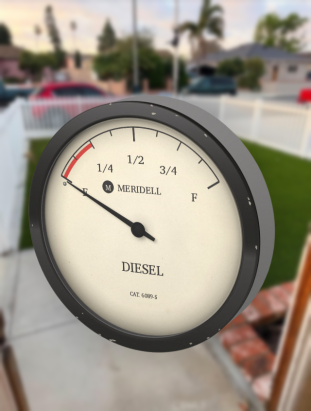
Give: 0
